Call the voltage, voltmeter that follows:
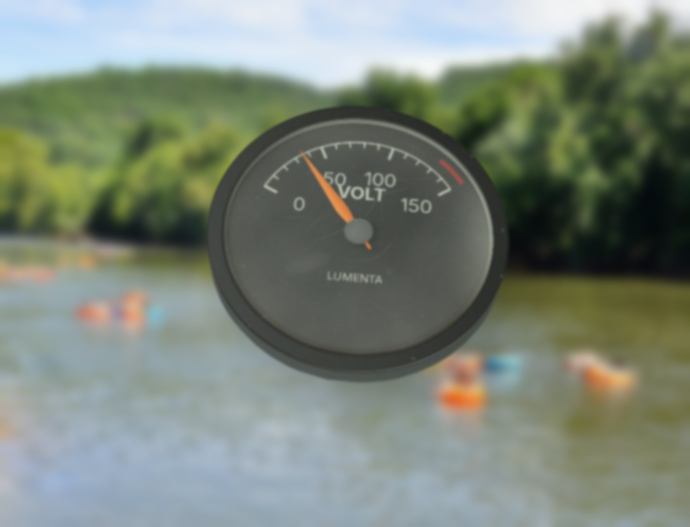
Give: 35 V
